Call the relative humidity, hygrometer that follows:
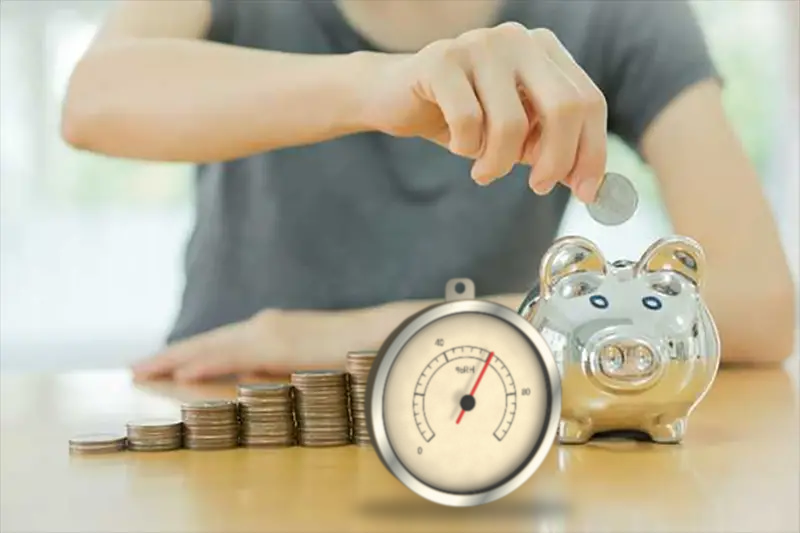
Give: 60 %
